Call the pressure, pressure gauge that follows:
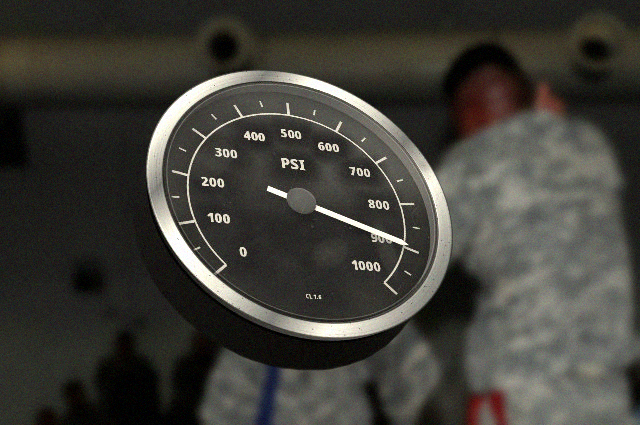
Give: 900 psi
